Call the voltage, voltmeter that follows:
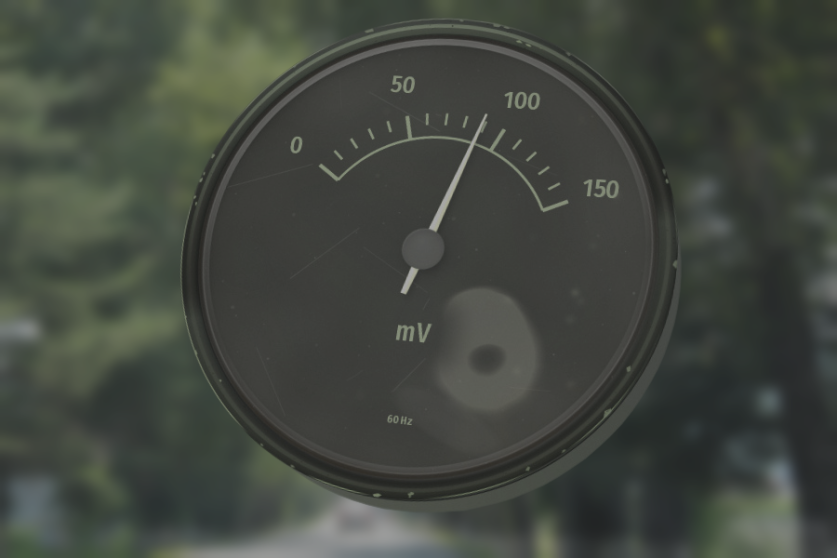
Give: 90 mV
